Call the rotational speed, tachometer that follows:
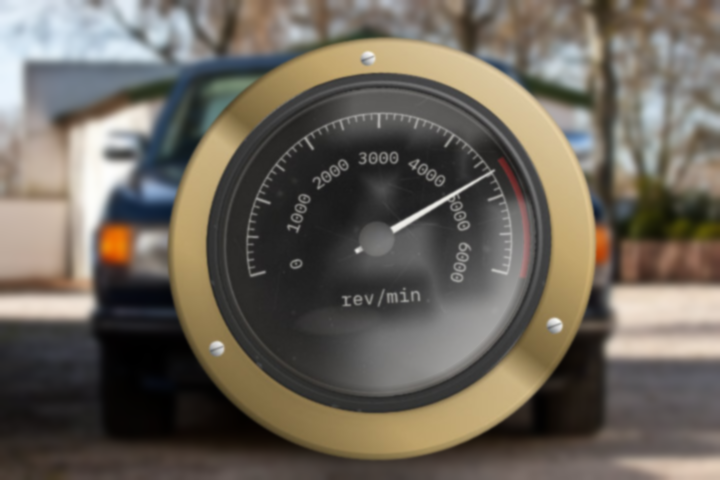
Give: 4700 rpm
